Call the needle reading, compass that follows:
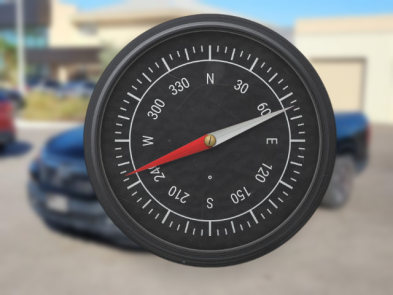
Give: 247.5 °
